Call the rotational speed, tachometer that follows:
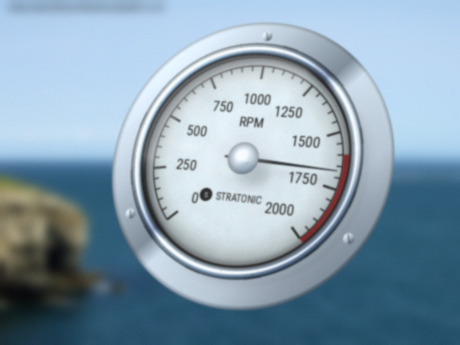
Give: 1675 rpm
